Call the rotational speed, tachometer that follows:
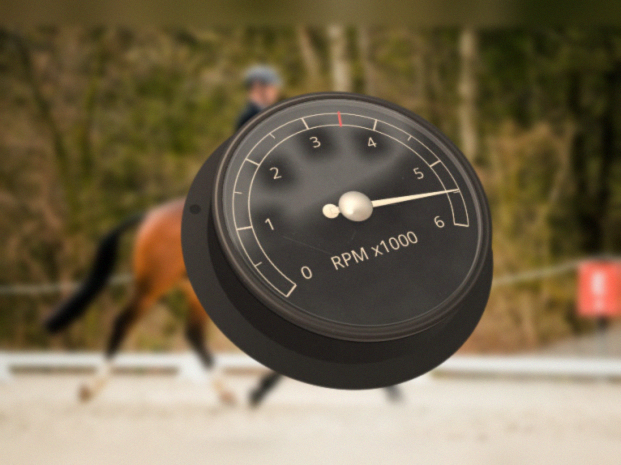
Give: 5500 rpm
